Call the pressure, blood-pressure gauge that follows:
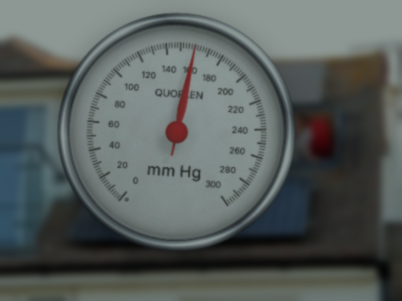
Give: 160 mmHg
